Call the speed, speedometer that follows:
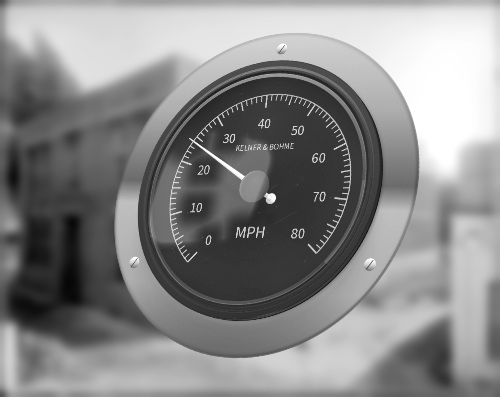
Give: 24 mph
